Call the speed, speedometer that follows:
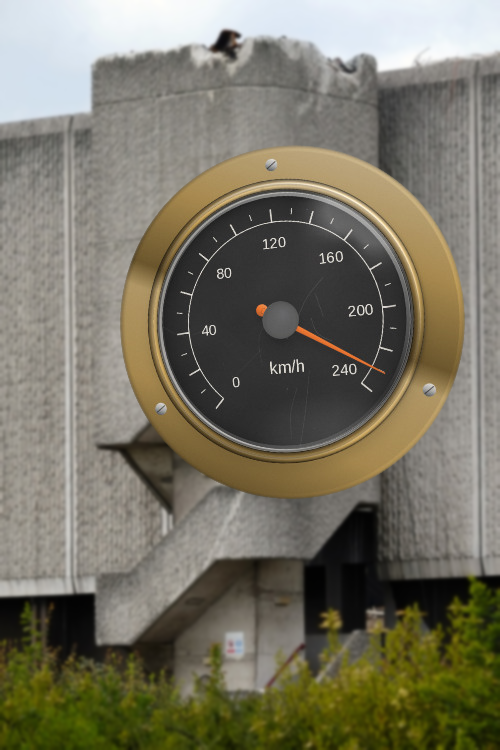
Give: 230 km/h
